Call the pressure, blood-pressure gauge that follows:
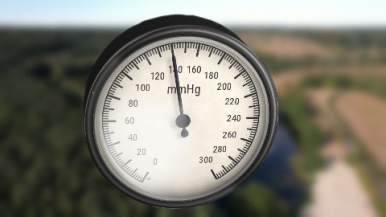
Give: 140 mmHg
